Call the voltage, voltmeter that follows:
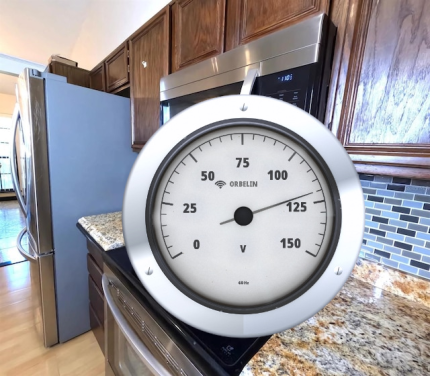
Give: 120 V
